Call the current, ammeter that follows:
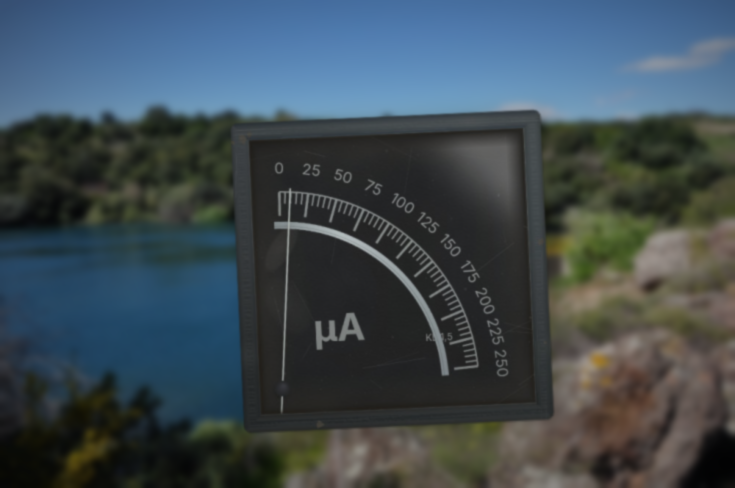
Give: 10 µA
